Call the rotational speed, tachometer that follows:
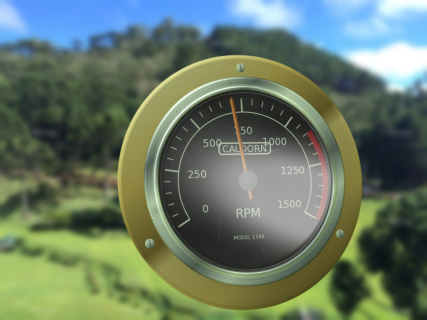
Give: 700 rpm
